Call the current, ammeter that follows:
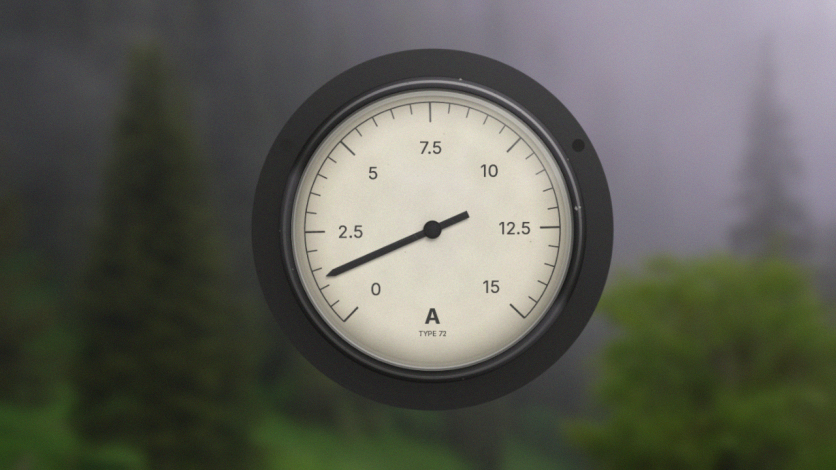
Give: 1.25 A
